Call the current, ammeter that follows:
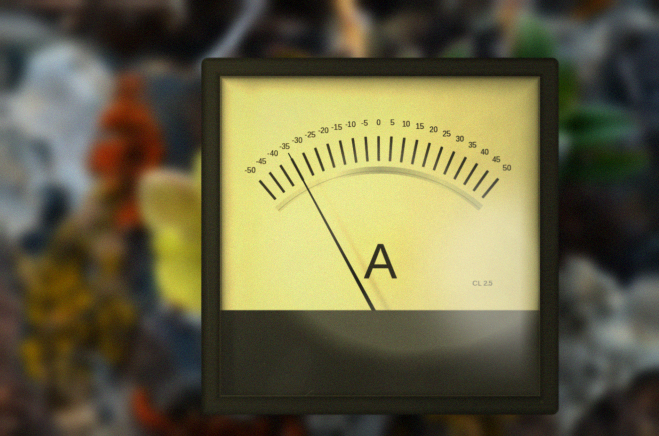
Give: -35 A
